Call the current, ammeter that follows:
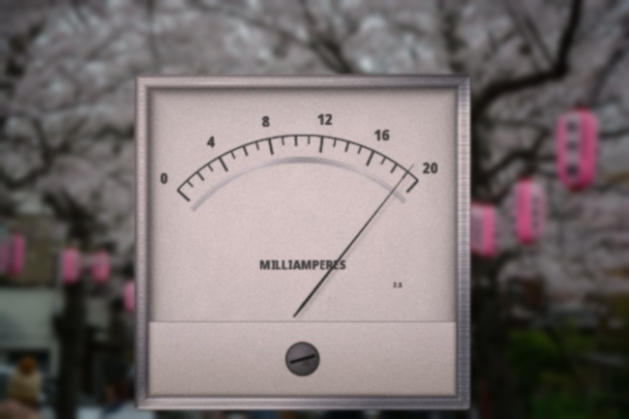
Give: 19 mA
